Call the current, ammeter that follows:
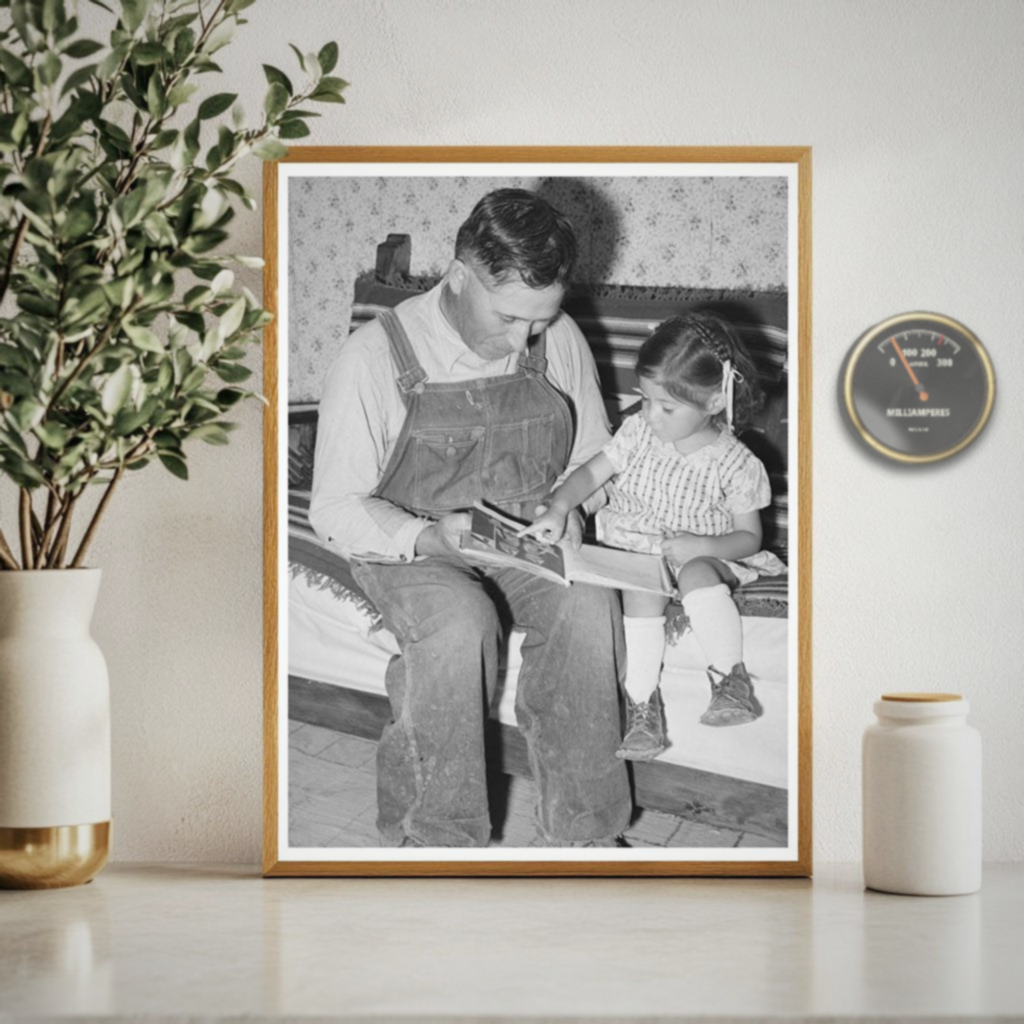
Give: 50 mA
